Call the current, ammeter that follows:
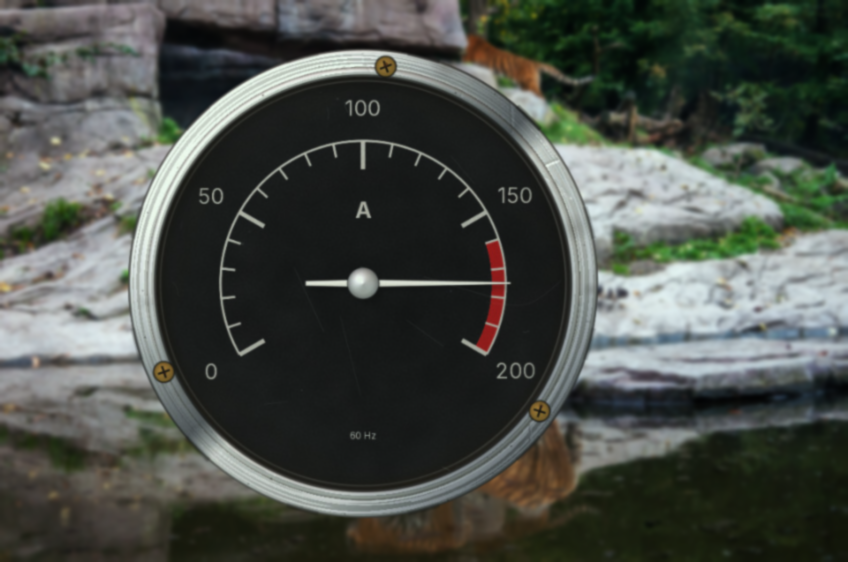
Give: 175 A
